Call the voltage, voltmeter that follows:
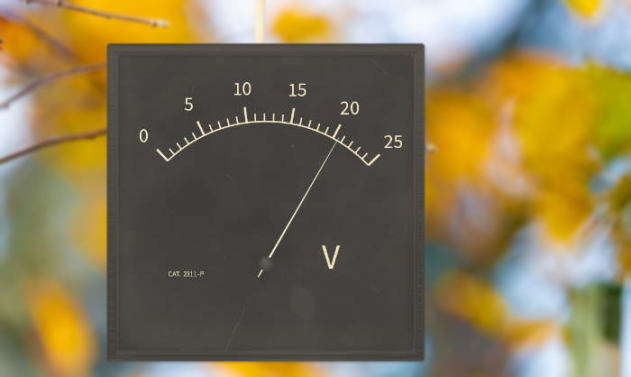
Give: 20.5 V
